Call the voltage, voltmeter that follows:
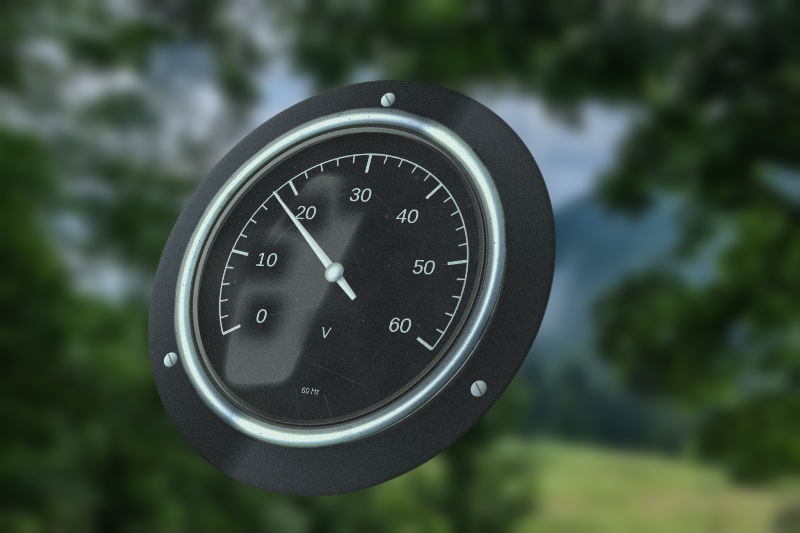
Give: 18 V
